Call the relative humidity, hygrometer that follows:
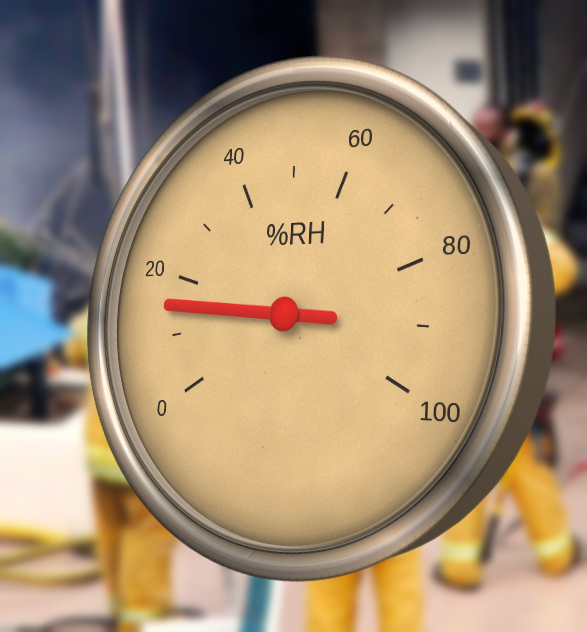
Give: 15 %
